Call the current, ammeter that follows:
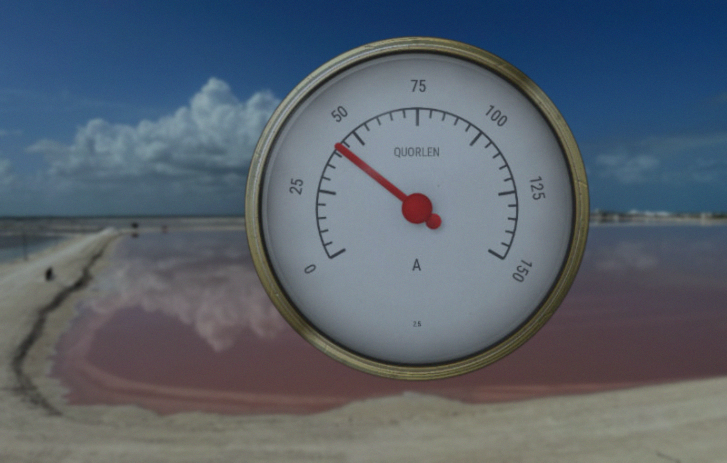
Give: 42.5 A
